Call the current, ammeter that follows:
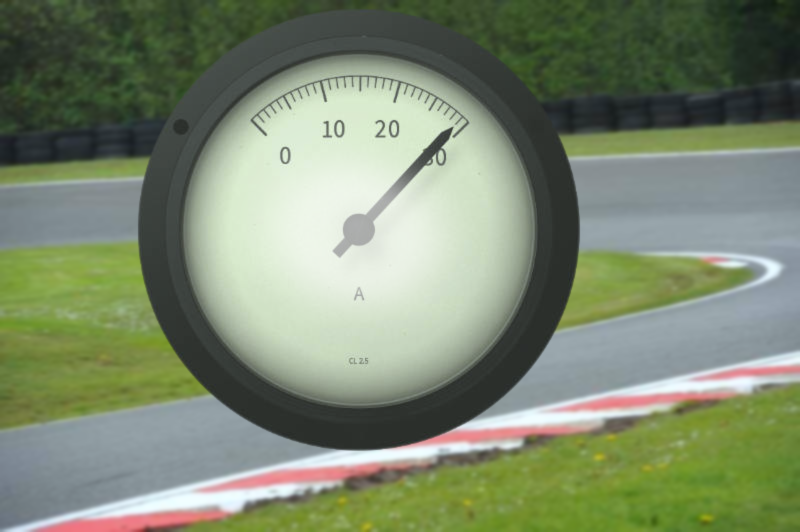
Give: 29 A
